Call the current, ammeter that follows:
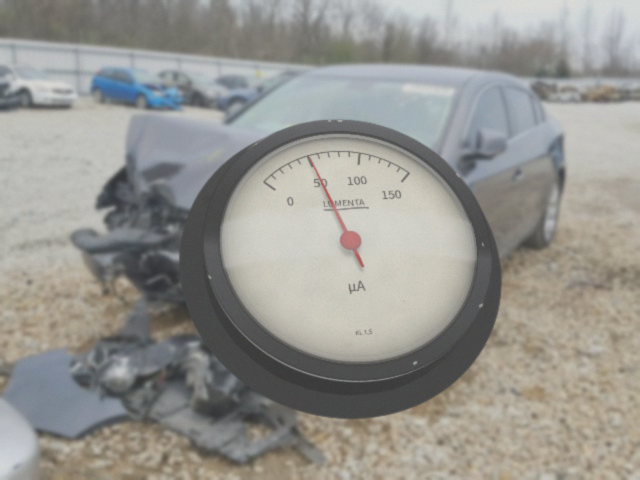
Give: 50 µA
